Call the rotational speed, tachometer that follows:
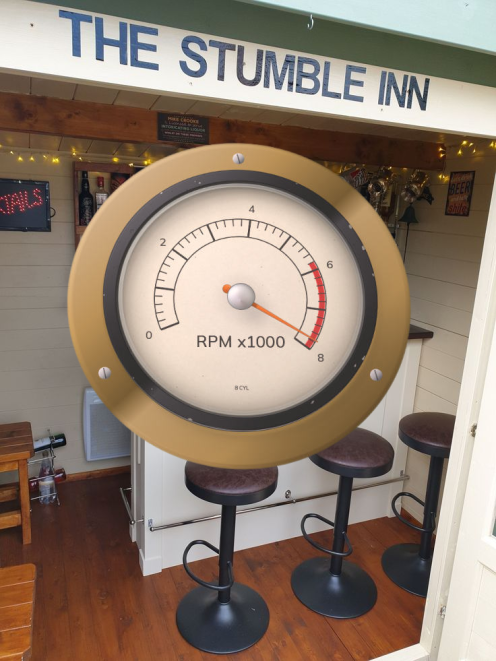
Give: 7800 rpm
